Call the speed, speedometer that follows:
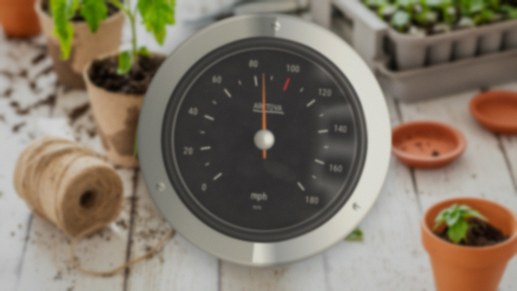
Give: 85 mph
